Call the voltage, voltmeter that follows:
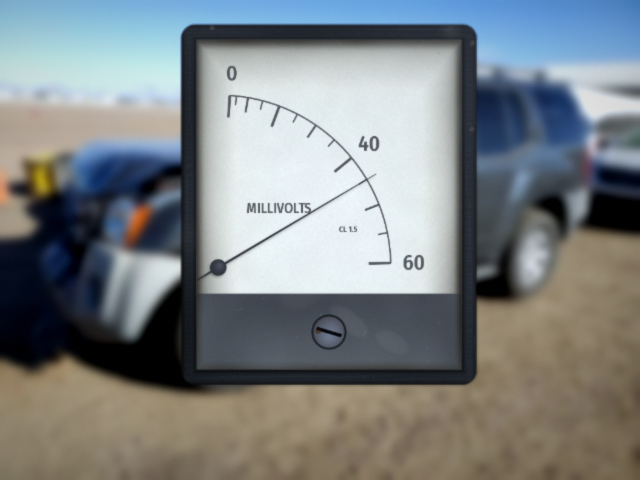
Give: 45 mV
